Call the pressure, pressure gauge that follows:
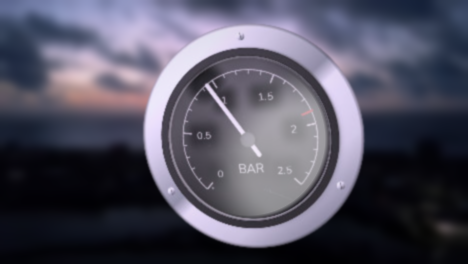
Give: 0.95 bar
